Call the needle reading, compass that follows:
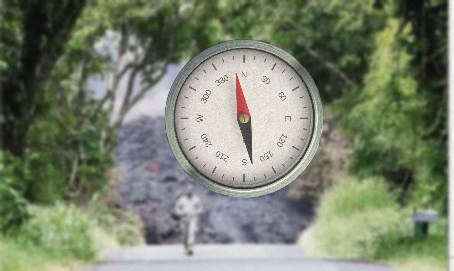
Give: 350 °
